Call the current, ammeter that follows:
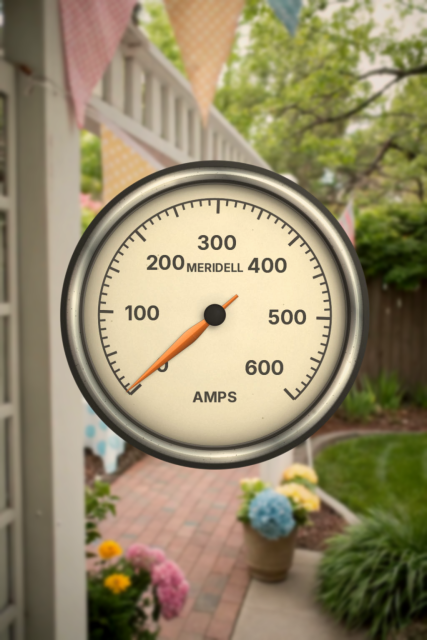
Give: 5 A
